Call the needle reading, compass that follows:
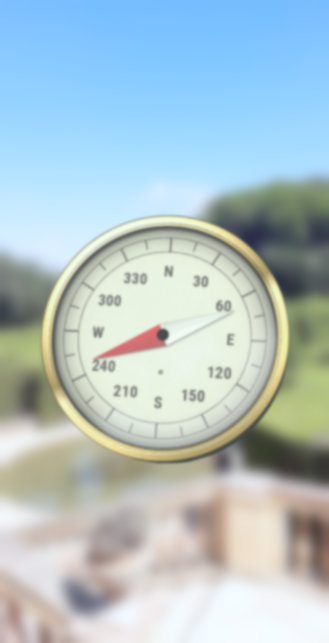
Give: 247.5 °
